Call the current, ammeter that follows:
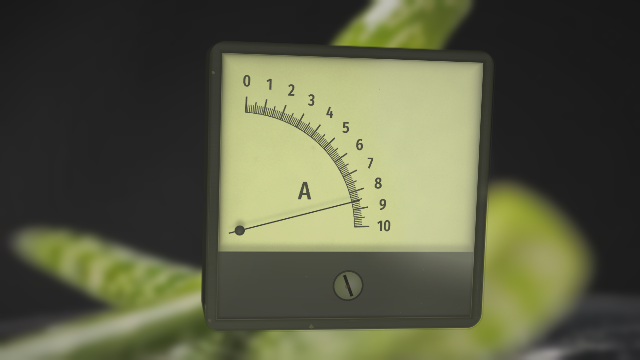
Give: 8.5 A
